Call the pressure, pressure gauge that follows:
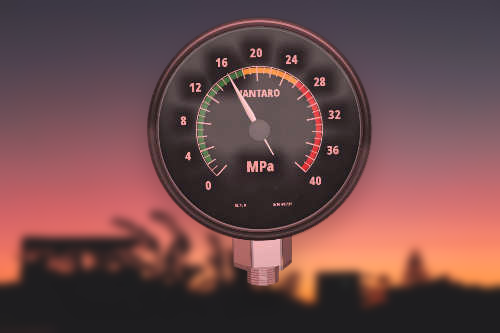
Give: 16 MPa
